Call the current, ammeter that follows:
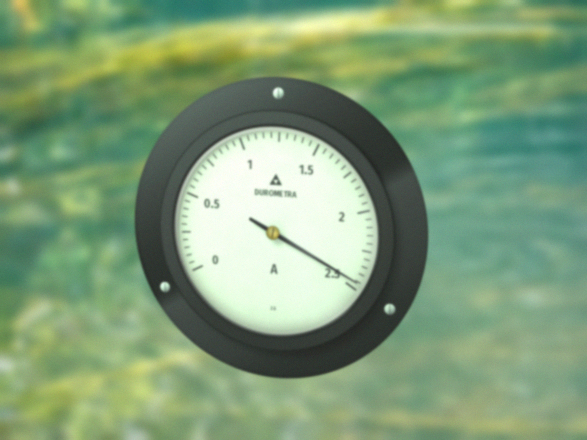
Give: 2.45 A
